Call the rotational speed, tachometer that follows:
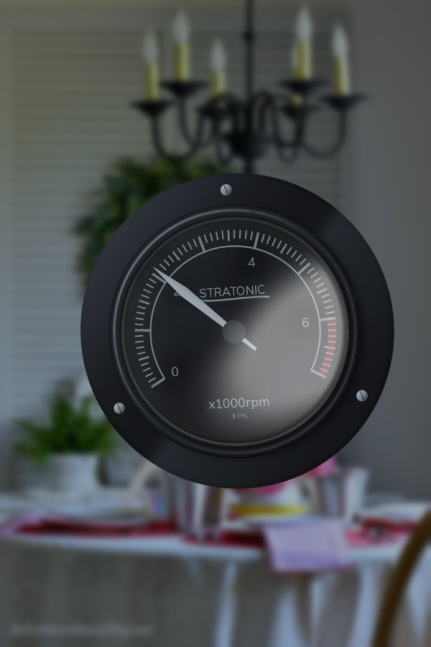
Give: 2100 rpm
